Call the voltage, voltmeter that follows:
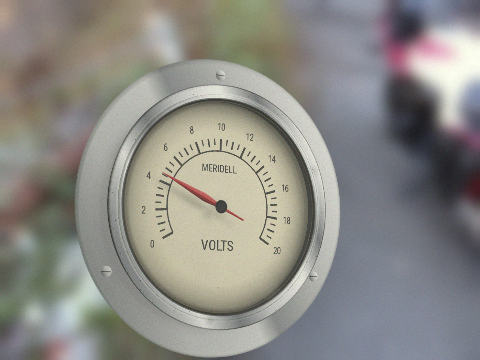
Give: 4.5 V
